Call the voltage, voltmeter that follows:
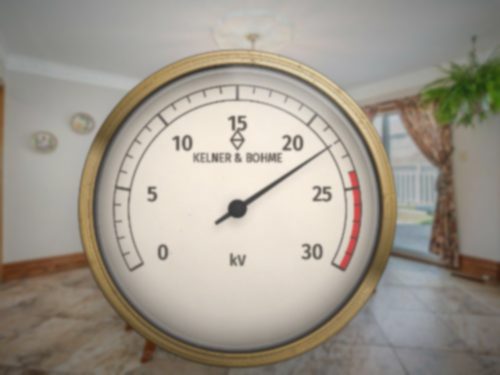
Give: 22 kV
